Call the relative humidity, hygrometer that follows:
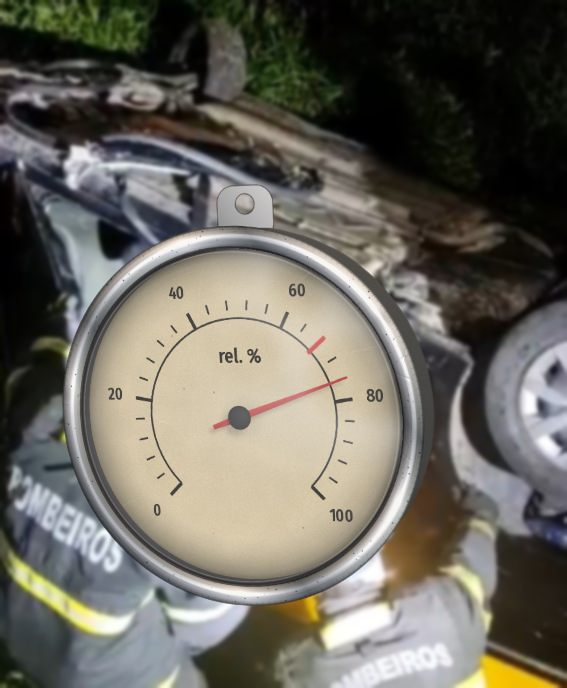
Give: 76 %
